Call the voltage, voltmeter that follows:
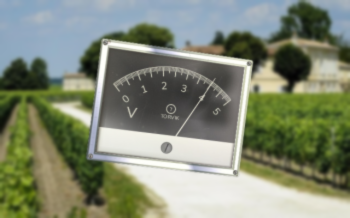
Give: 4 V
